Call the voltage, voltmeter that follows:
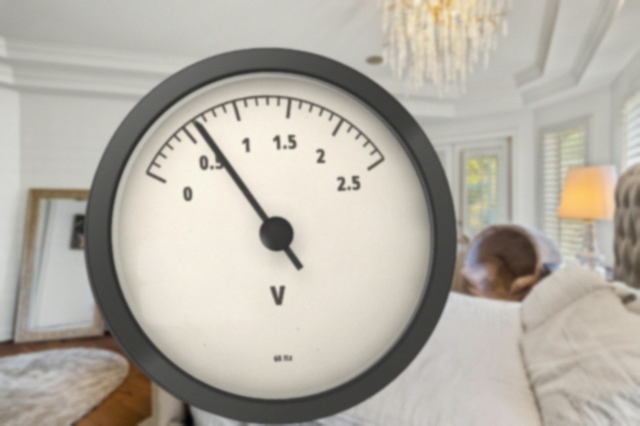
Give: 0.6 V
